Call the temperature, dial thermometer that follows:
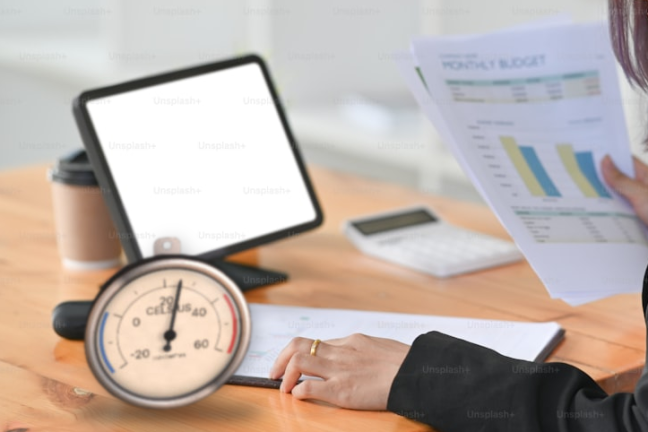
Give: 25 °C
